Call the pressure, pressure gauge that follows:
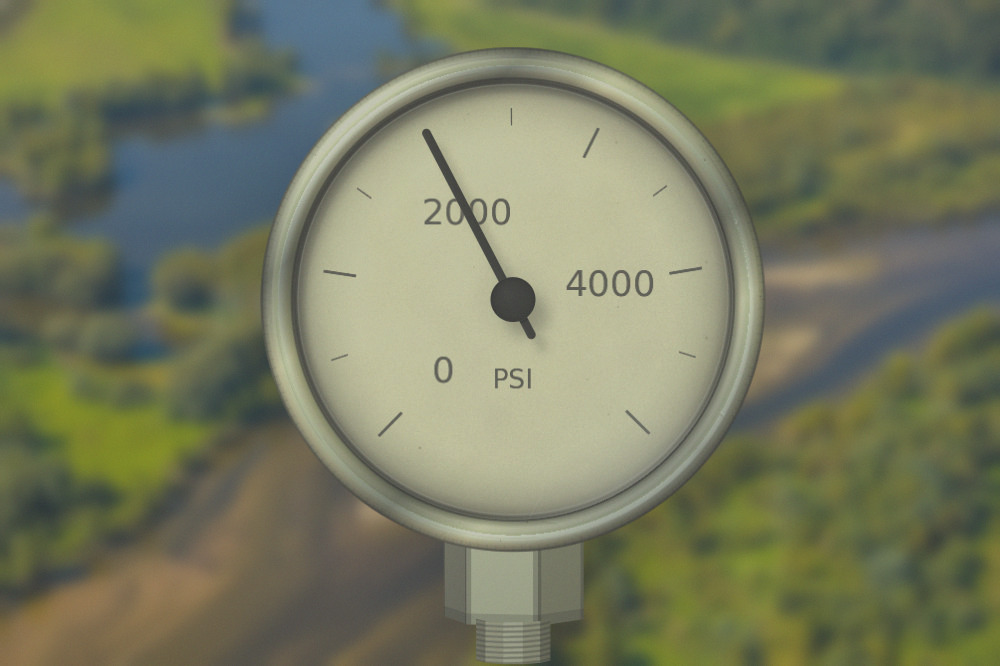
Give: 2000 psi
